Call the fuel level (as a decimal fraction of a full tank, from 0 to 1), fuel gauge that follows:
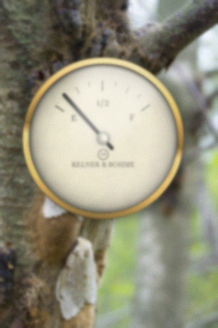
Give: 0.125
